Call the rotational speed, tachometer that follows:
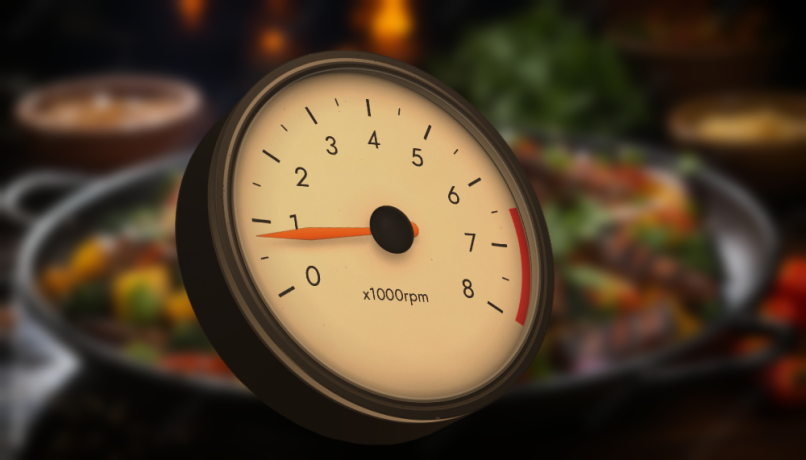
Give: 750 rpm
